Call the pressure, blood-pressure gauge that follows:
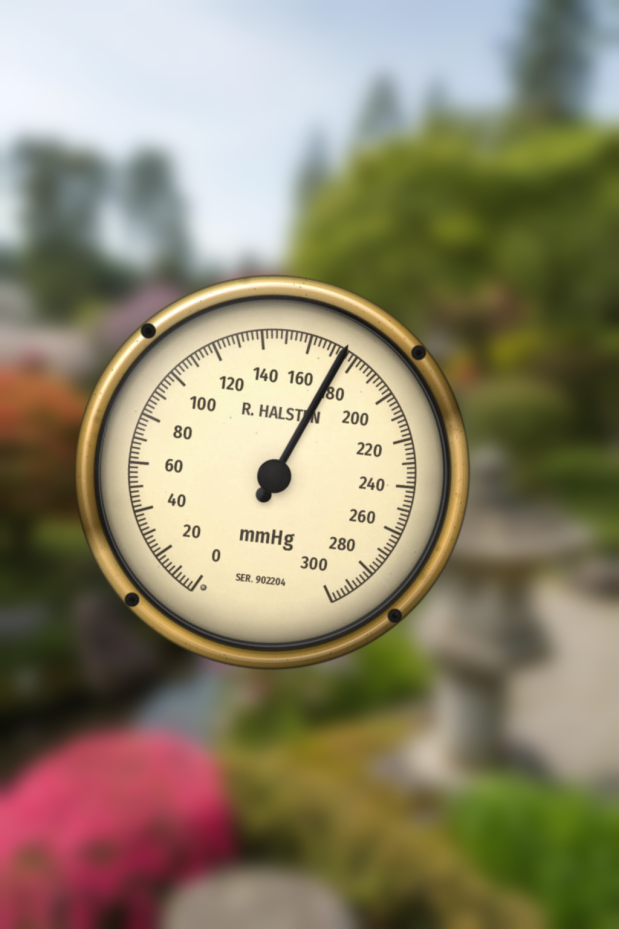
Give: 174 mmHg
